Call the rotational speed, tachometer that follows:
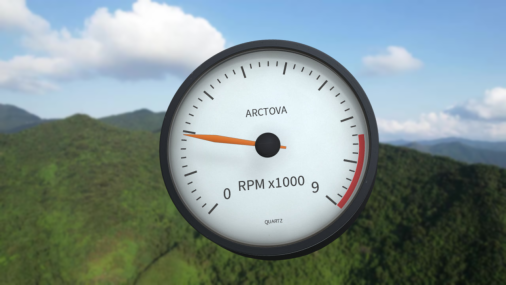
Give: 1900 rpm
